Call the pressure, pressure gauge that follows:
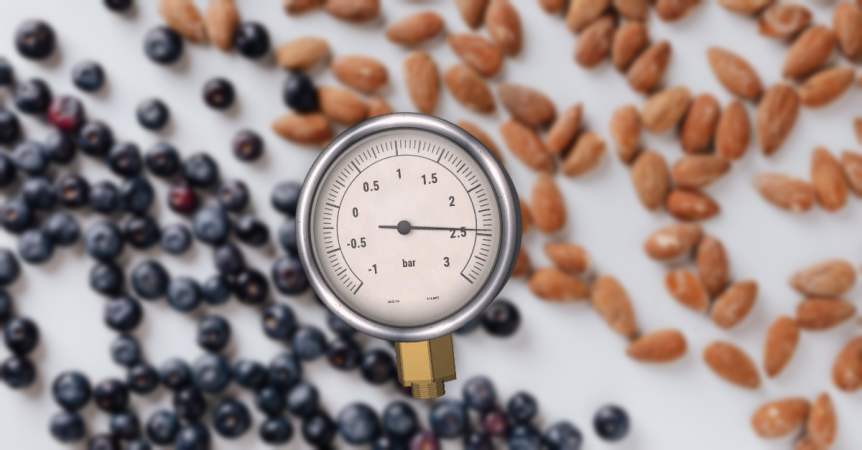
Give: 2.45 bar
